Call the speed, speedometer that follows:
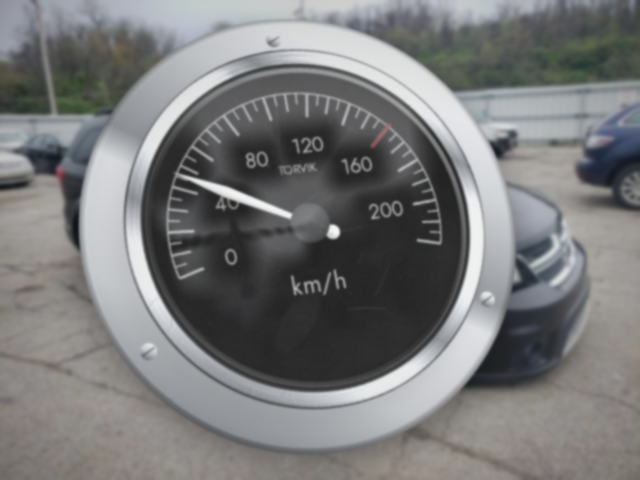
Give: 45 km/h
